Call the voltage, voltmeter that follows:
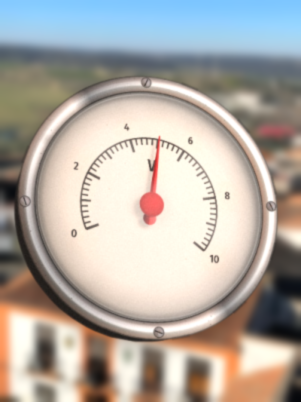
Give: 5 V
